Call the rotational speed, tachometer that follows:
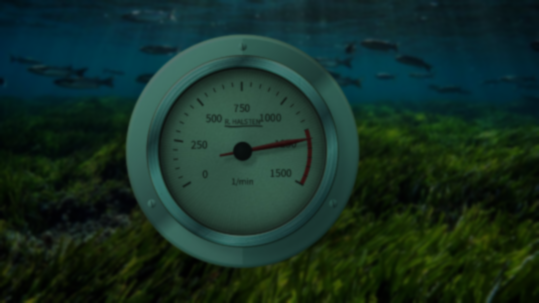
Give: 1250 rpm
